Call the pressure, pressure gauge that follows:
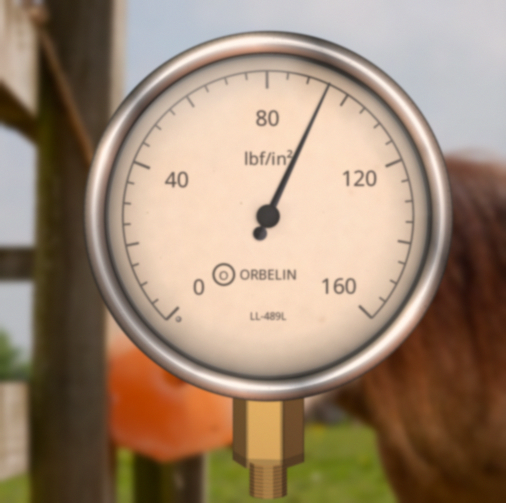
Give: 95 psi
